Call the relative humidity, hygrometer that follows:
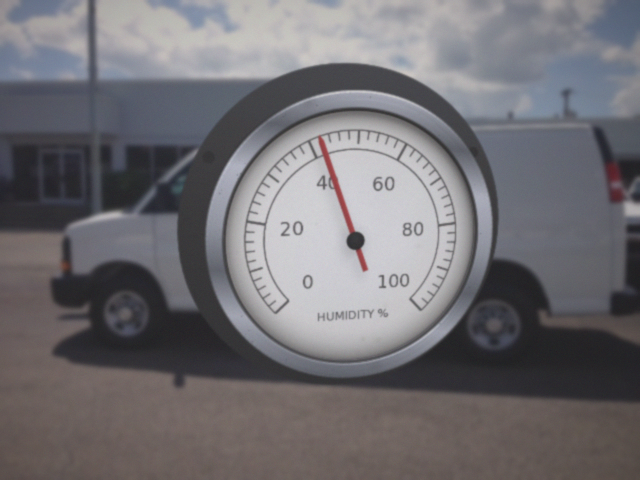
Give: 42 %
